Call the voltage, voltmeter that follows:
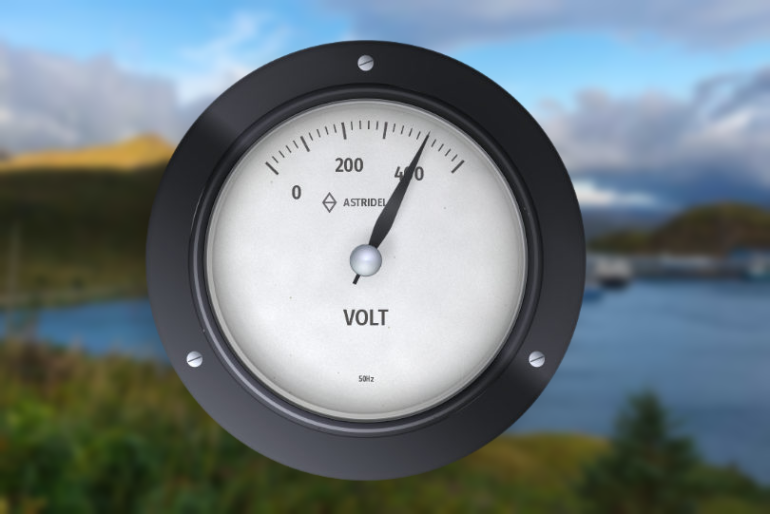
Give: 400 V
